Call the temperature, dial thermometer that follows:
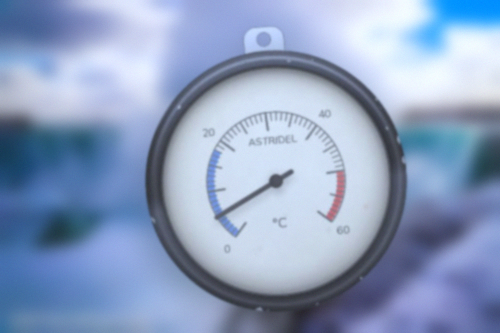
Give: 5 °C
